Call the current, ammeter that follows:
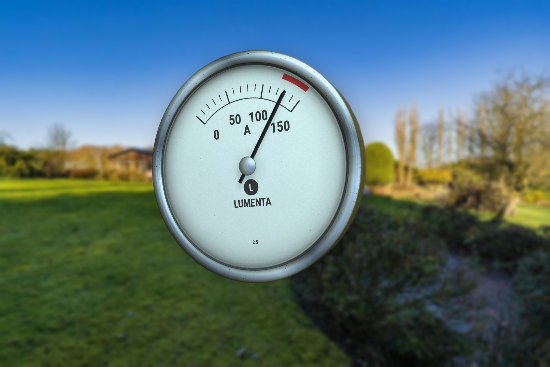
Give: 130 A
